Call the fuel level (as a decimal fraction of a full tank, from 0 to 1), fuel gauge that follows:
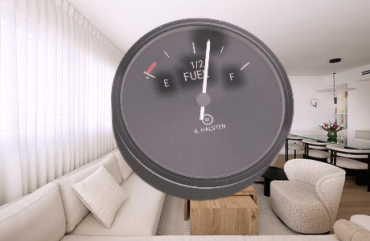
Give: 0.625
